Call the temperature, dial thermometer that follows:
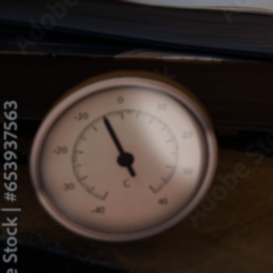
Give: -5 °C
